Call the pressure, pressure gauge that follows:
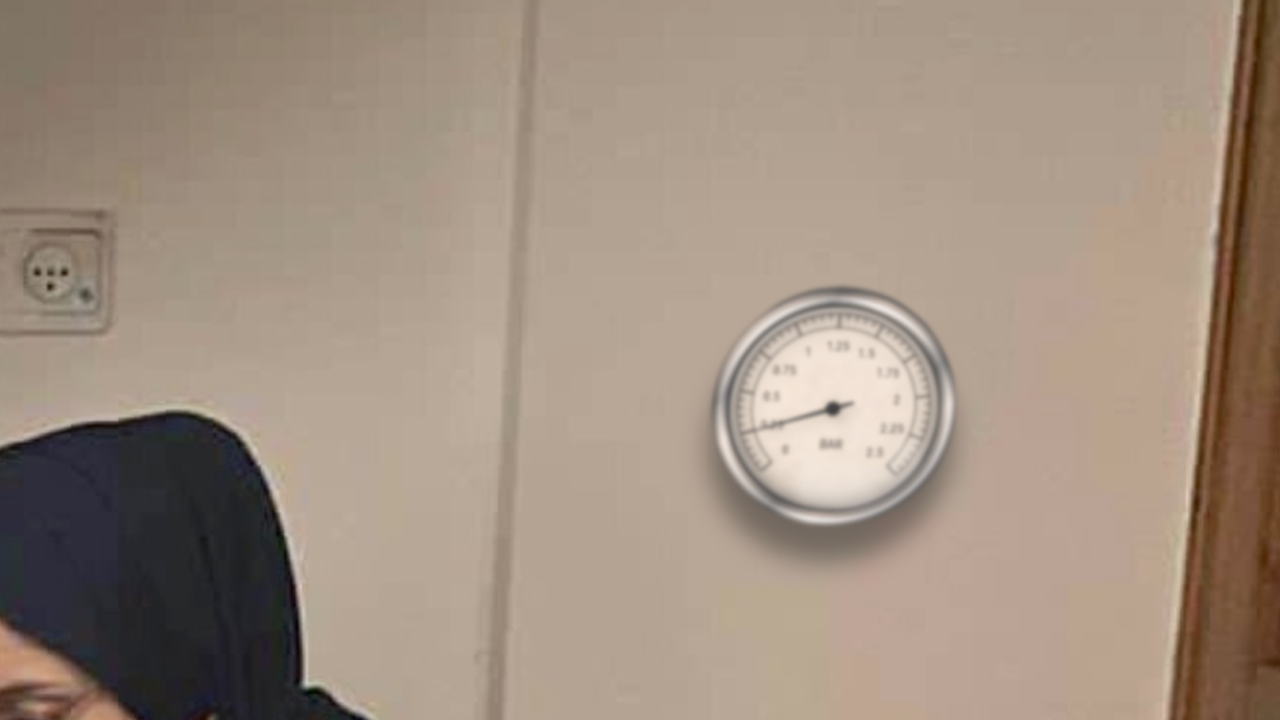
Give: 0.25 bar
